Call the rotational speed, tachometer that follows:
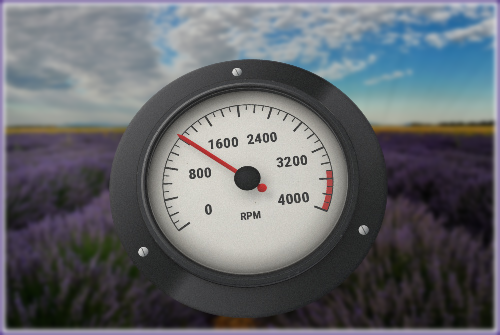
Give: 1200 rpm
